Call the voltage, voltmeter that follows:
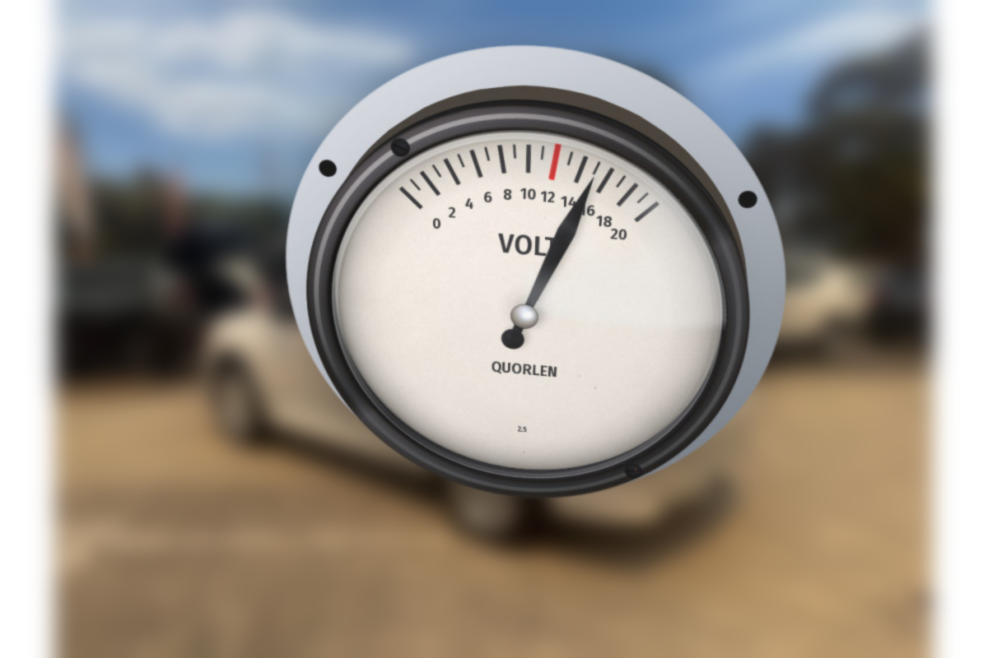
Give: 15 V
